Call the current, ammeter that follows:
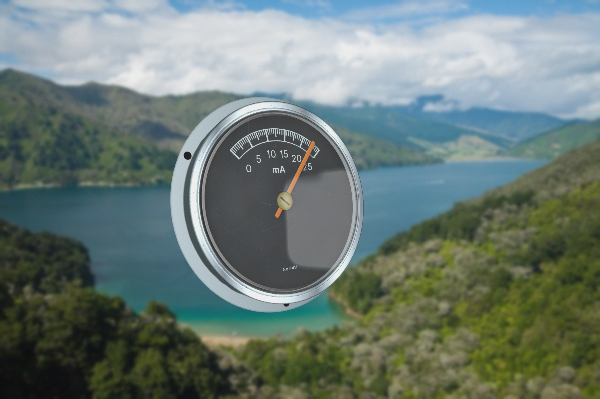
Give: 22.5 mA
